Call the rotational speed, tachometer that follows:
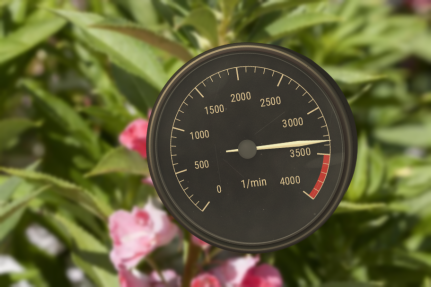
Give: 3350 rpm
